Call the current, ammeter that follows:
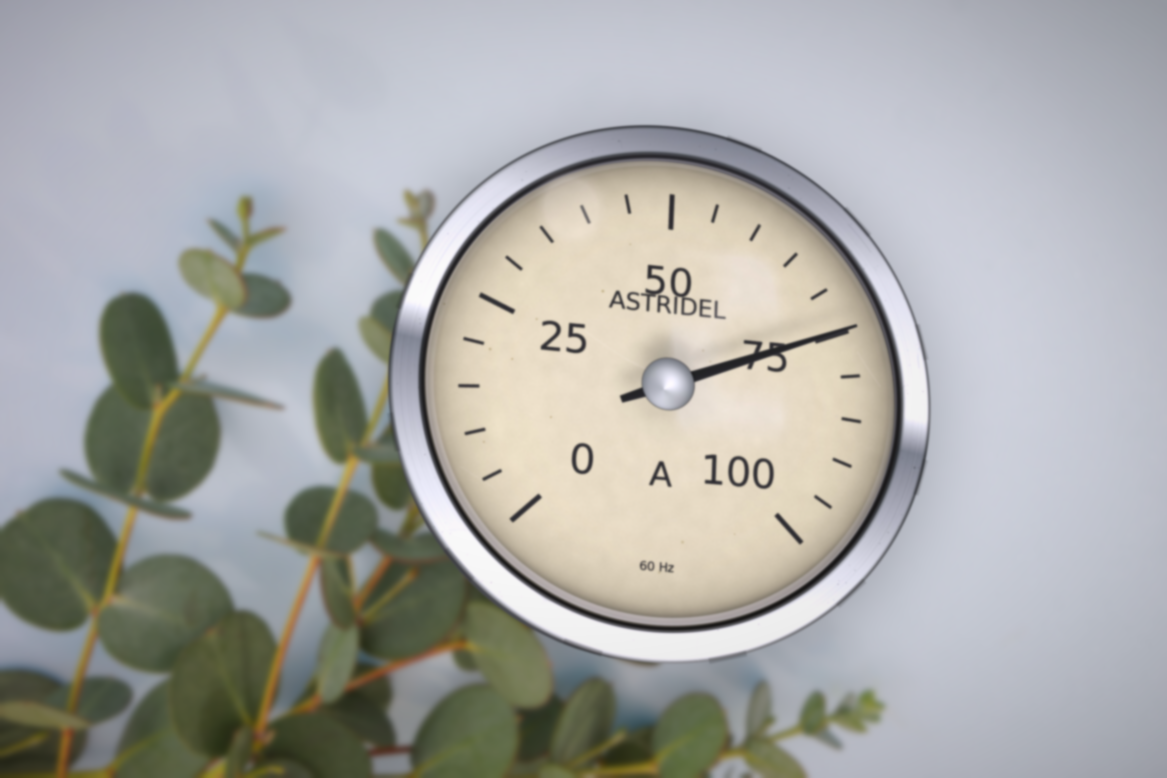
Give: 75 A
